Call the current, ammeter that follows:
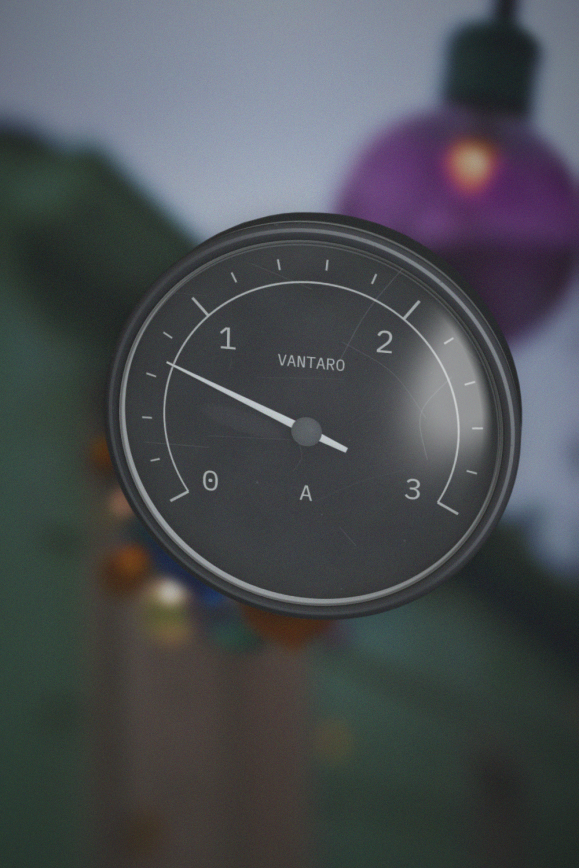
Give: 0.7 A
